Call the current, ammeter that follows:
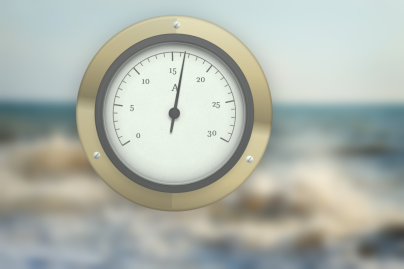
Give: 16.5 A
